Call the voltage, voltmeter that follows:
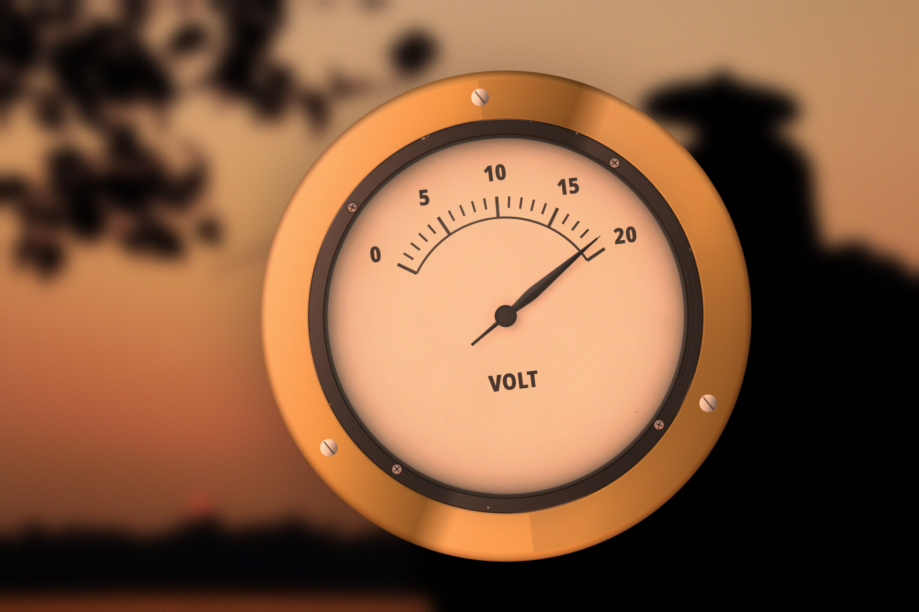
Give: 19 V
